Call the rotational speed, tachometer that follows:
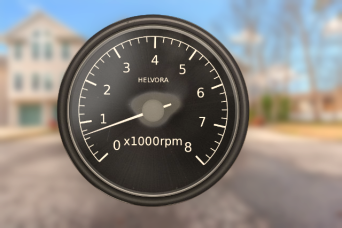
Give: 700 rpm
